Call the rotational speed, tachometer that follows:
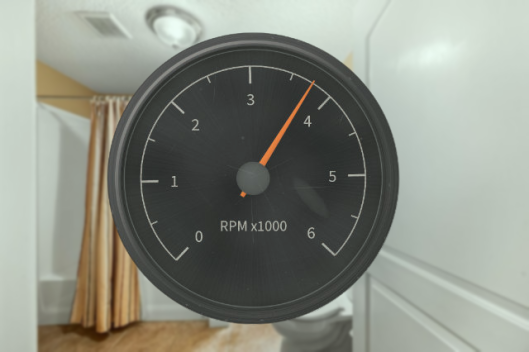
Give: 3750 rpm
